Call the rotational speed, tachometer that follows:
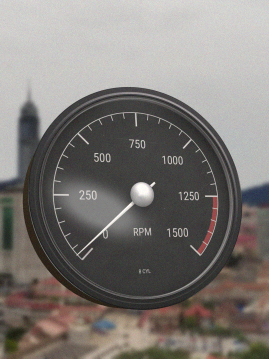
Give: 25 rpm
